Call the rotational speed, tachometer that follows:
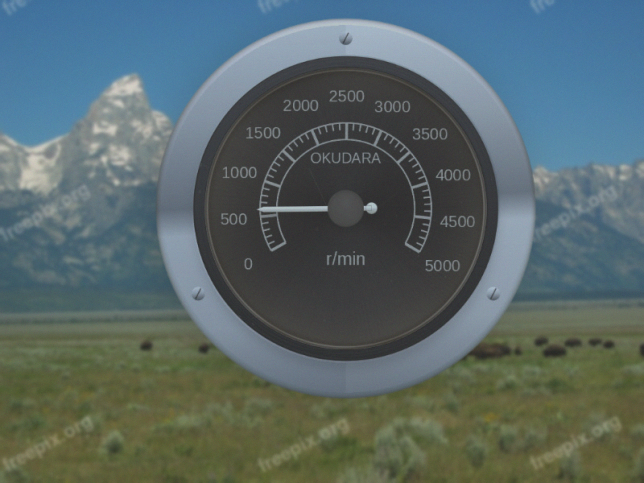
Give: 600 rpm
